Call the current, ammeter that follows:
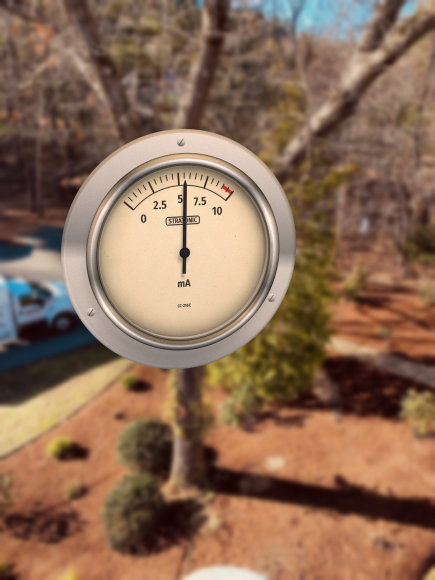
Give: 5.5 mA
